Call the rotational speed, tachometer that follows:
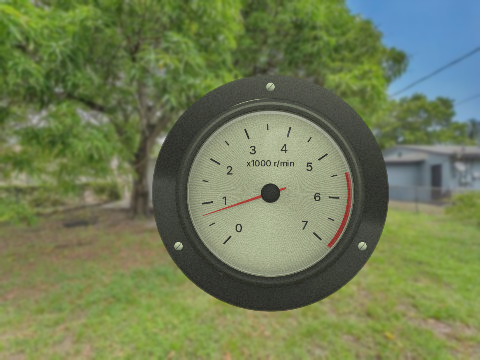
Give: 750 rpm
